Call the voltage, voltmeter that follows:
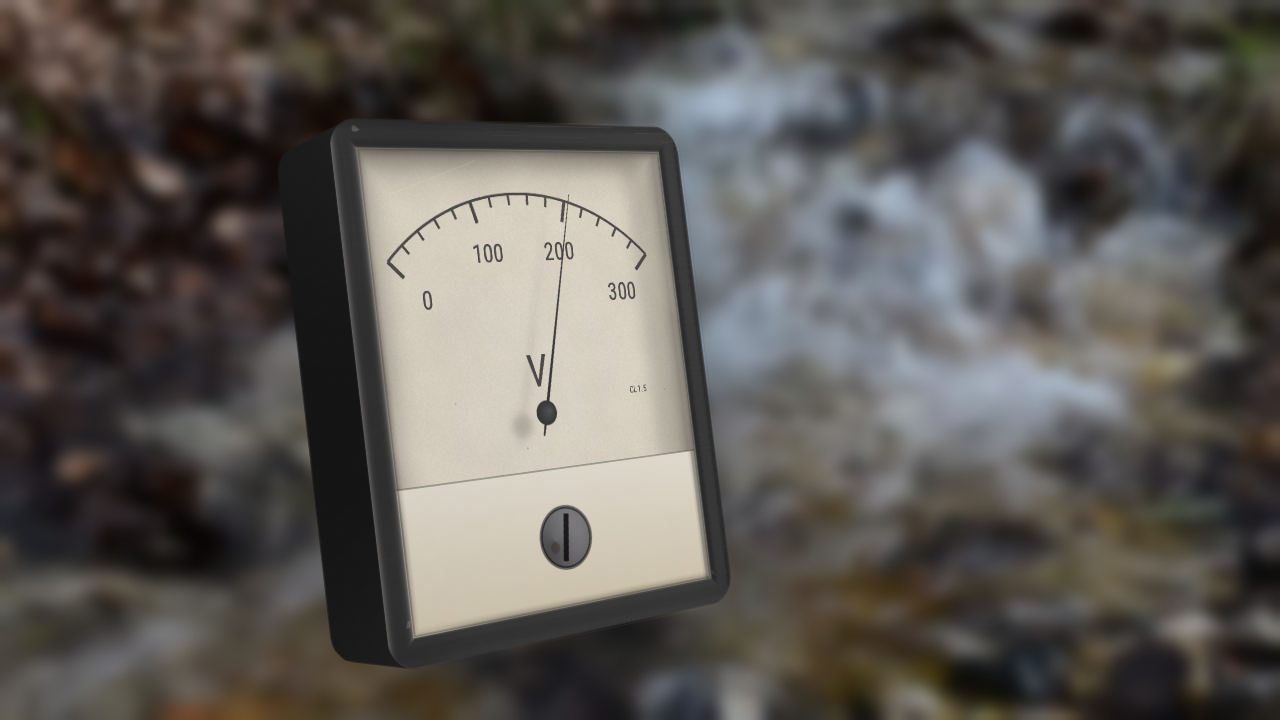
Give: 200 V
